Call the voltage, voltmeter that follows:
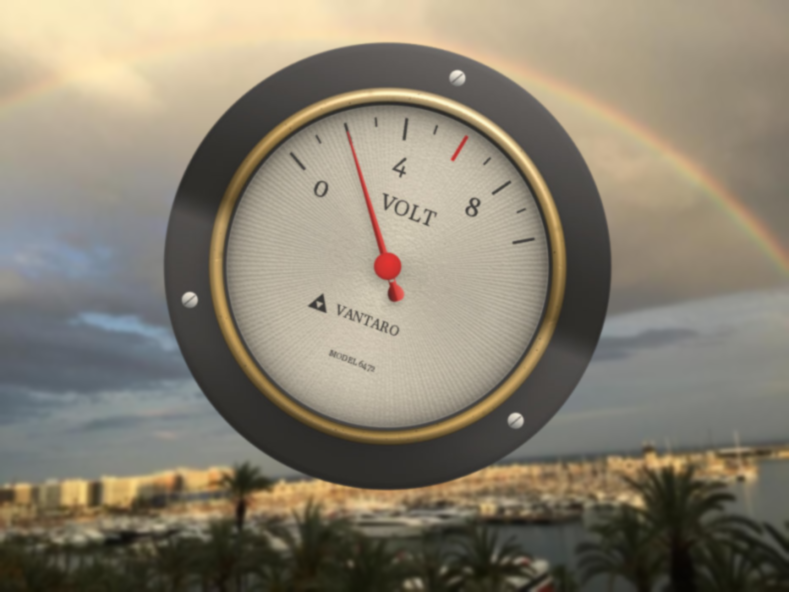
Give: 2 V
